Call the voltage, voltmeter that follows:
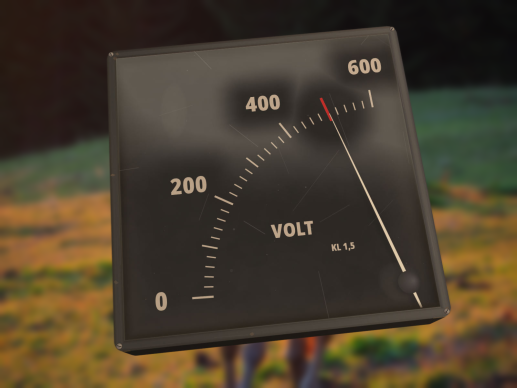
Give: 500 V
